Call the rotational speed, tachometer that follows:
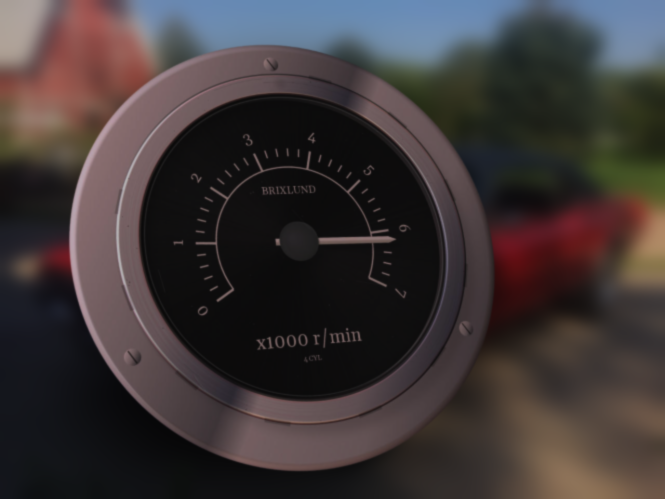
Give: 6200 rpm
